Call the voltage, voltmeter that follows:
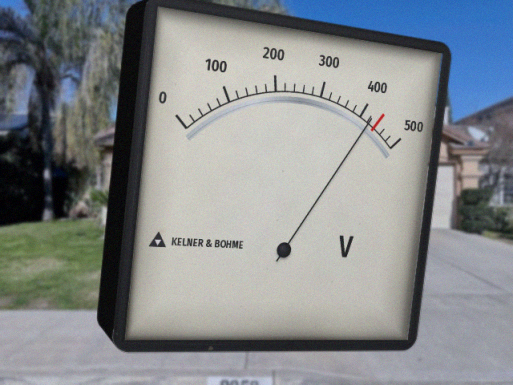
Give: 420 V
